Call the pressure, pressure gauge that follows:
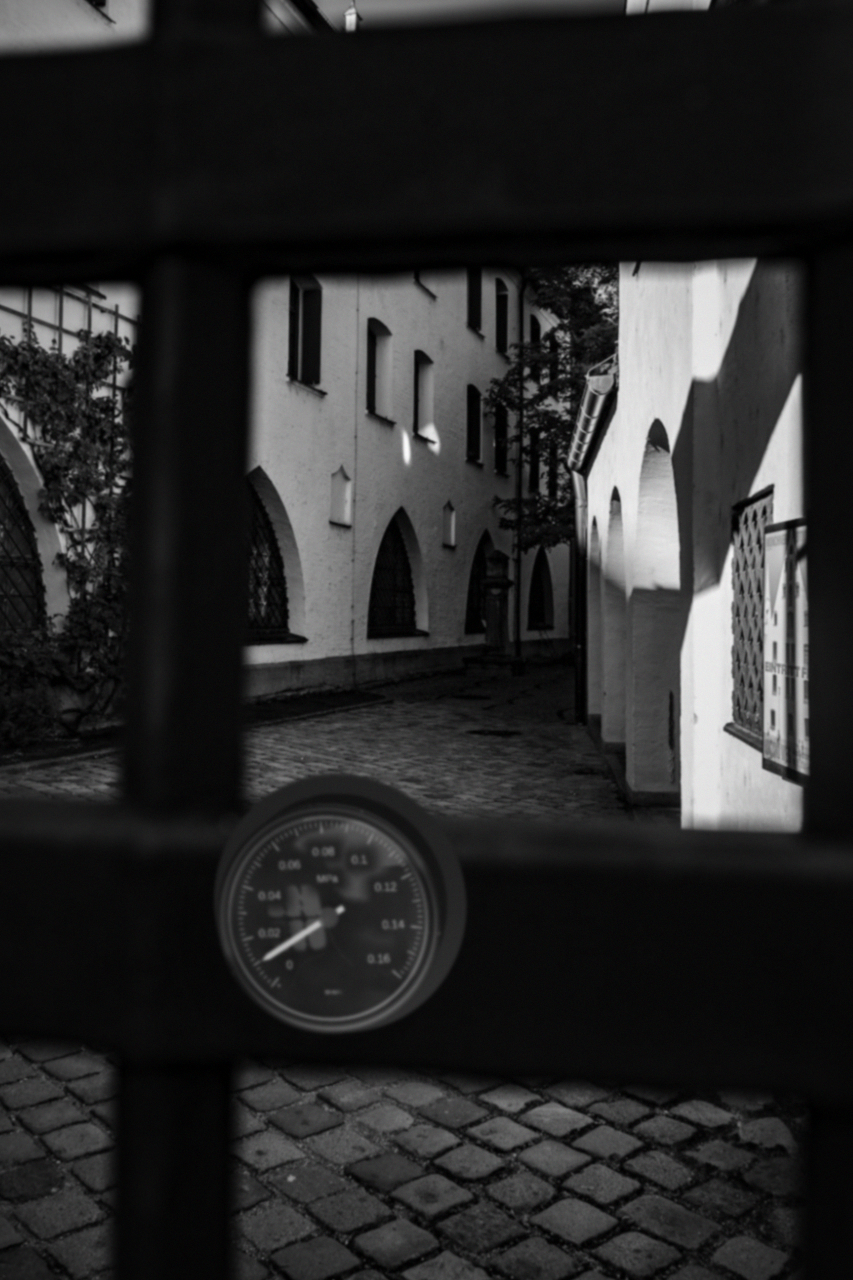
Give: 0.01 MPa
